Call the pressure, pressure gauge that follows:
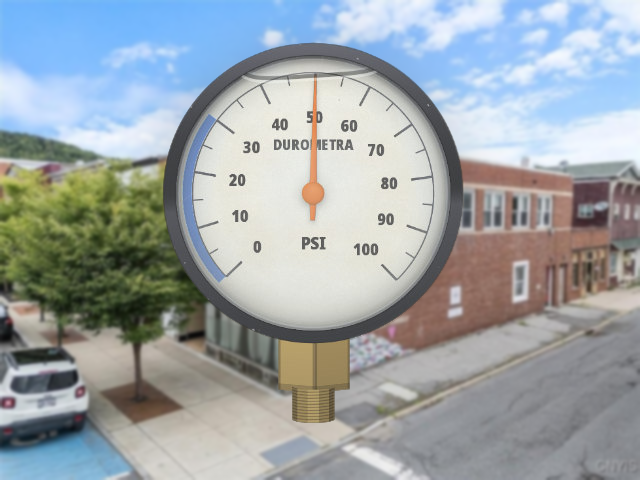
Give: 50 psi
